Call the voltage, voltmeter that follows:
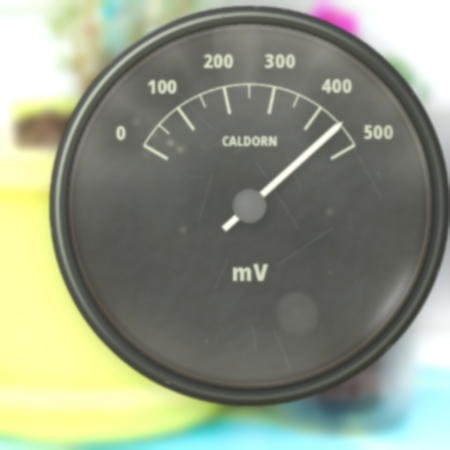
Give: 450 mV
